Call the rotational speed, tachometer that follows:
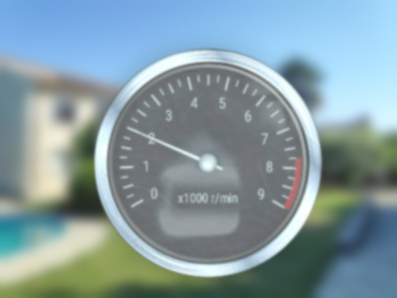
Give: 2000 rpm
